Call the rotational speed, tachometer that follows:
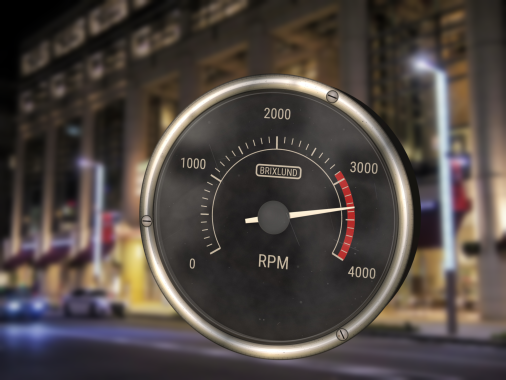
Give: 3350 rpm
